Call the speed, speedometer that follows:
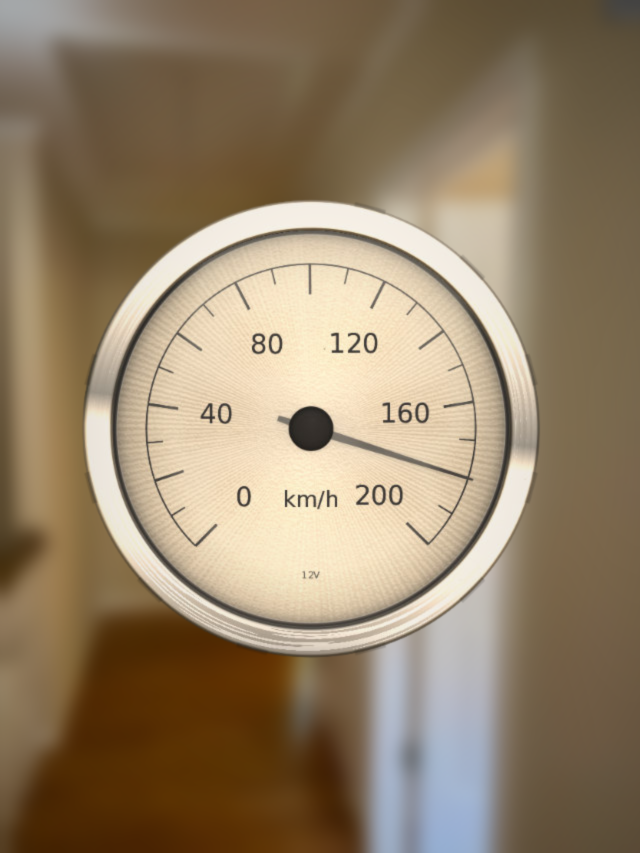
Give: 180 km/h
